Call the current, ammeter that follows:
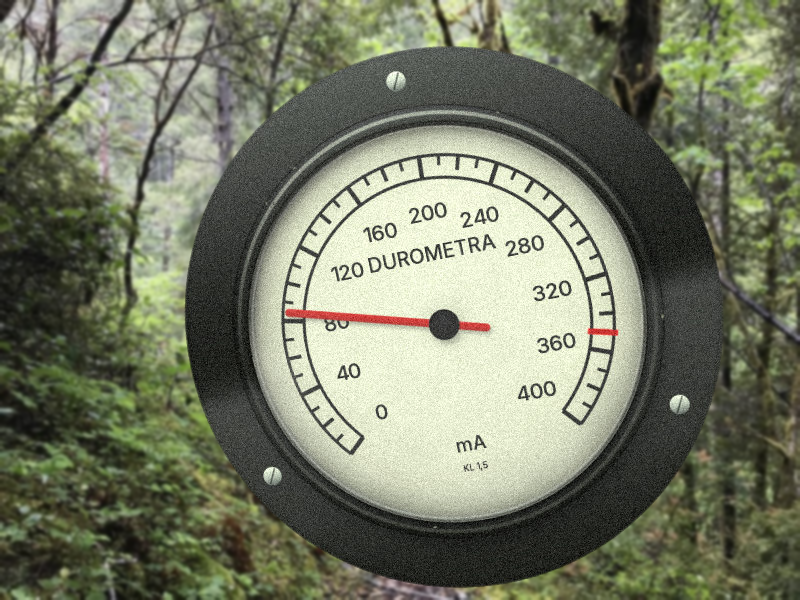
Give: 85 mA
